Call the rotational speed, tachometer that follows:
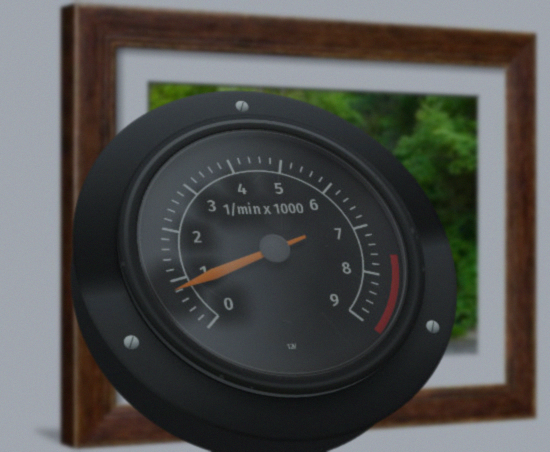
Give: 800 rpm
